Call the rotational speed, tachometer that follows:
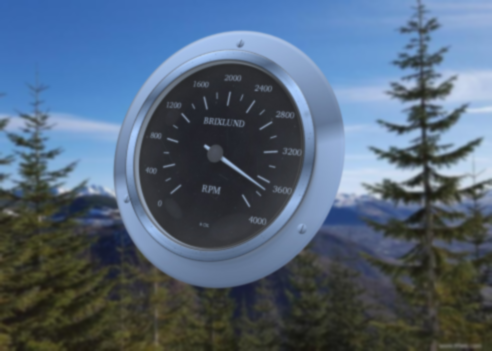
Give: 3700 rpm
